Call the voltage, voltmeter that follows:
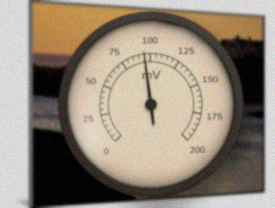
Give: 95 mV
